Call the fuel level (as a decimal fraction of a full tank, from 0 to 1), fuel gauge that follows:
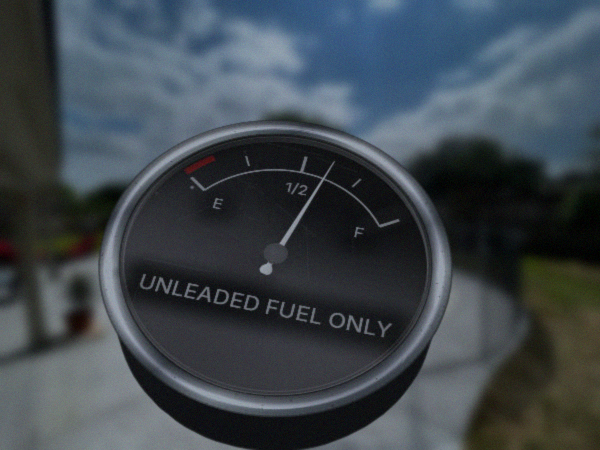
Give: 0.625
